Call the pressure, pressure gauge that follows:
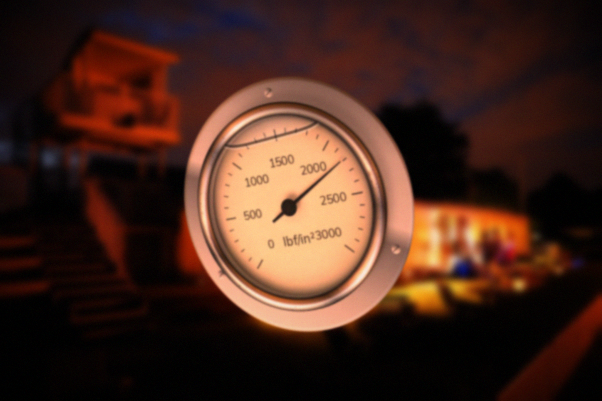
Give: 2200 psi
